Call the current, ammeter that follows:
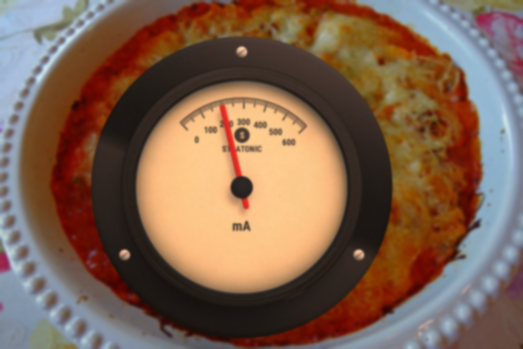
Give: 200 mA
